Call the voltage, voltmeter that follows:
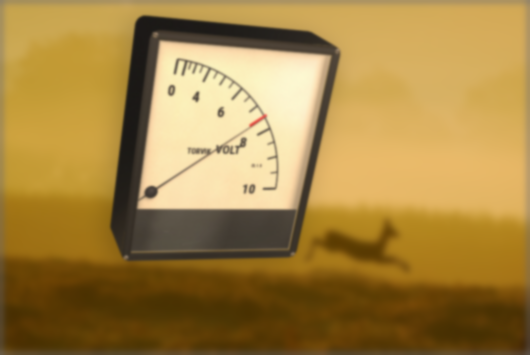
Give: 7.5 V
